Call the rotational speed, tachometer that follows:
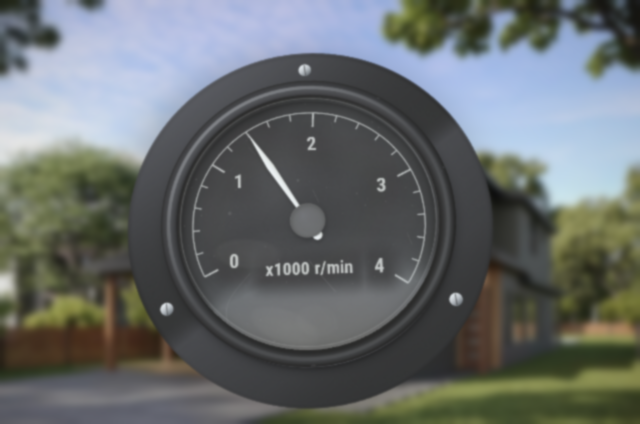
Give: 1400 rpm
